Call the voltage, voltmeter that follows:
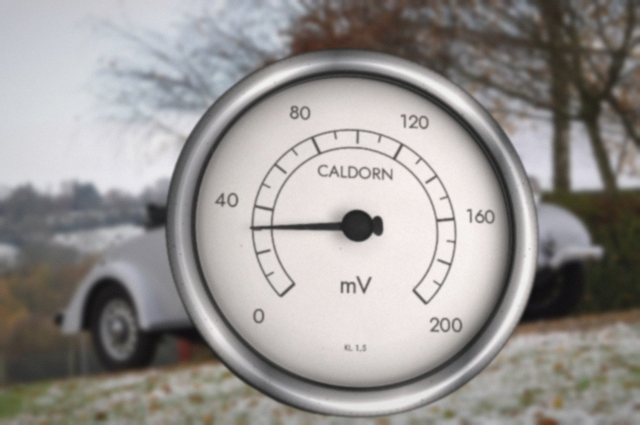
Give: 30 mV
